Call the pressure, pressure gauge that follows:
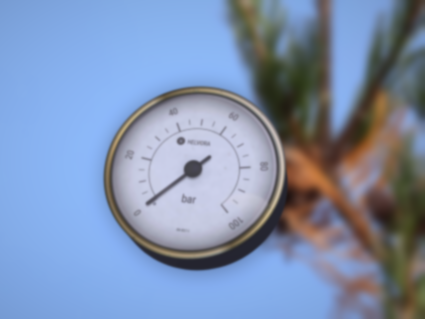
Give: 0 bar
